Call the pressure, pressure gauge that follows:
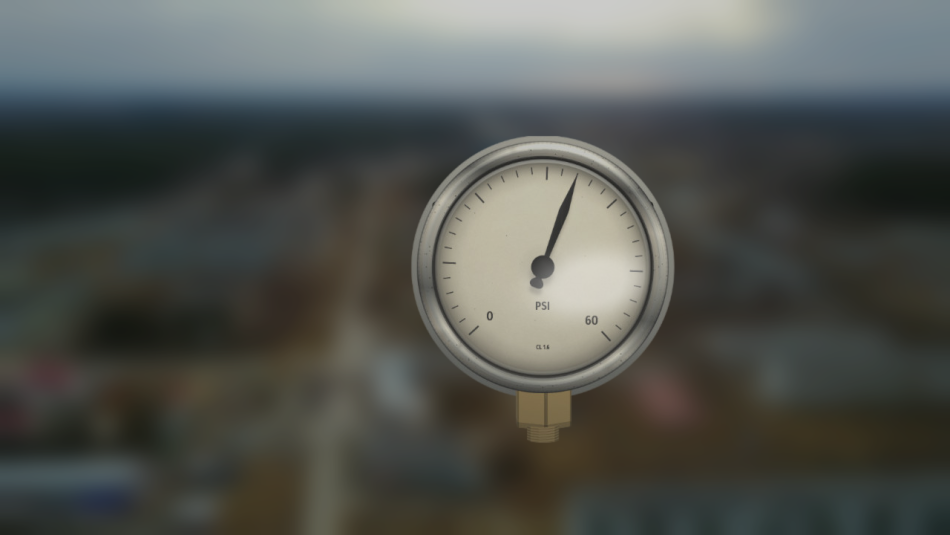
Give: 34 psi
